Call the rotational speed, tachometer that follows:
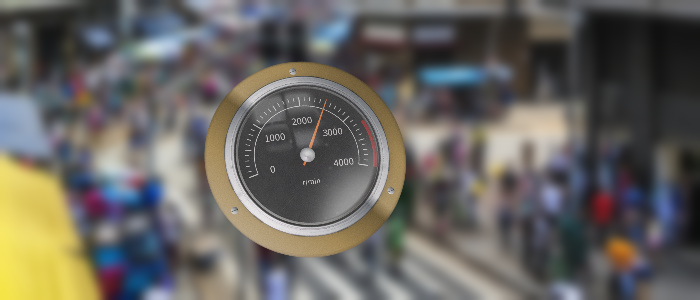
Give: 2500 rpm
